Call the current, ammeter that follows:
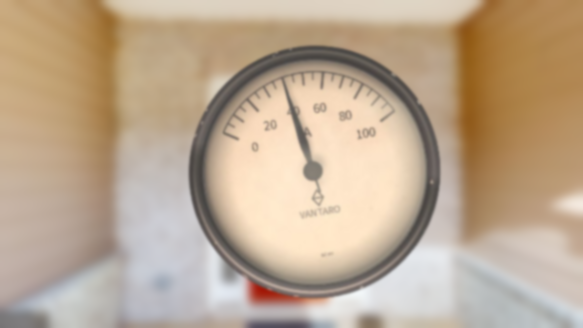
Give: 40 A
